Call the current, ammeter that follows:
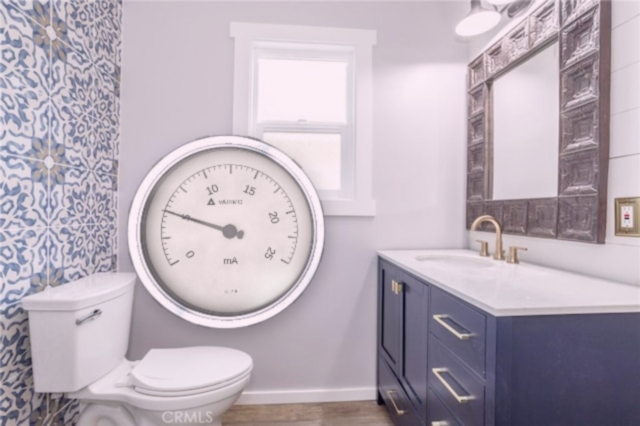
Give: 5 mA
